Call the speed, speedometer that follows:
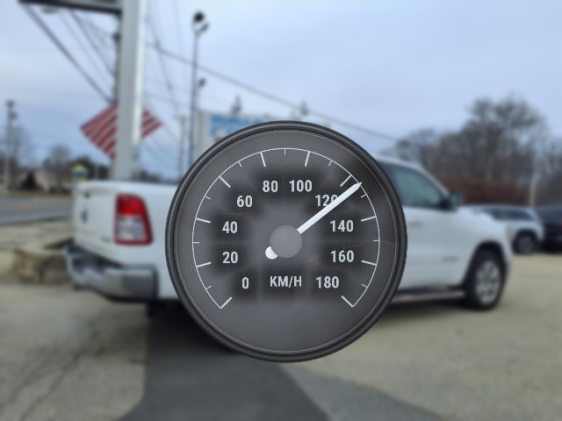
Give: 125 km/h
